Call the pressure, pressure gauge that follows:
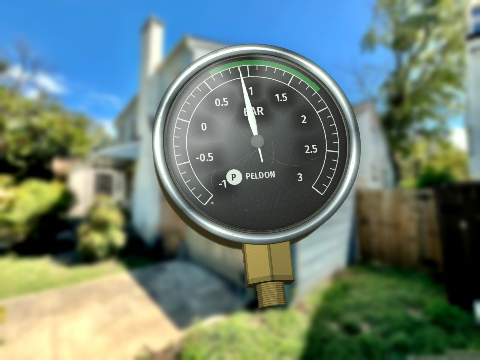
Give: 0.9 bar
